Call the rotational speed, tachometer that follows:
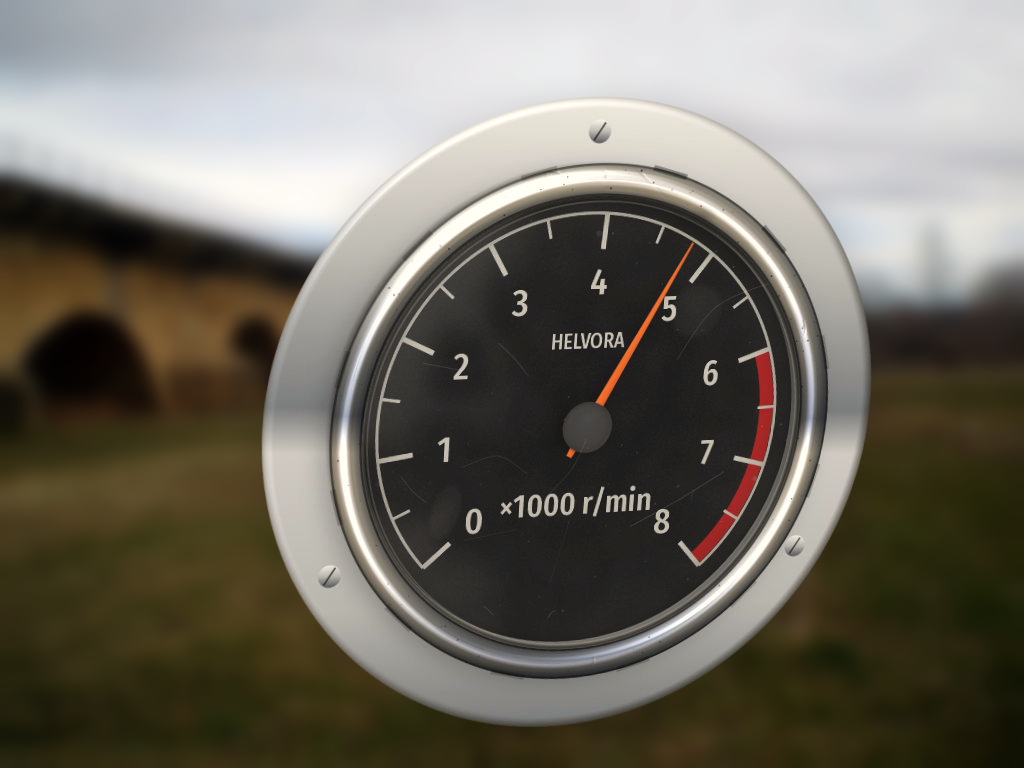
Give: 4750 rpm
